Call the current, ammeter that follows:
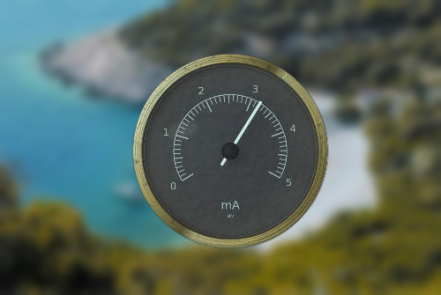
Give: 3.2 mA
